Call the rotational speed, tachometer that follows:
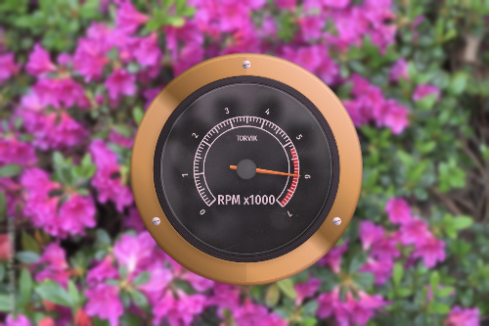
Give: 6000 rpm
